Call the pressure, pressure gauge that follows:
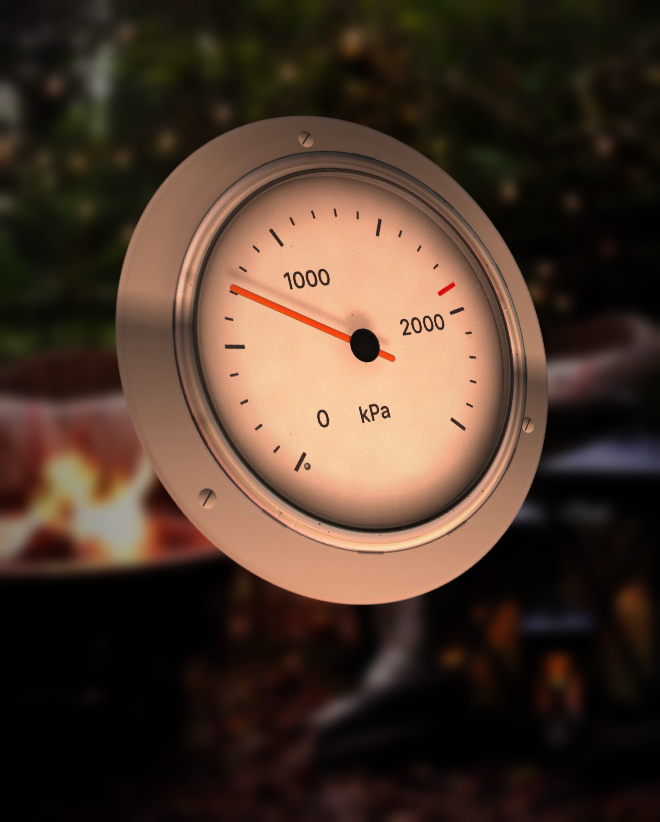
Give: 700 kPa
